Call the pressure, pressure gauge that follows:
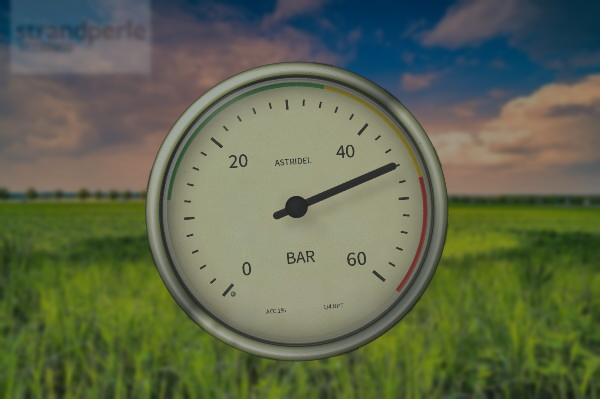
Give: 46 bar
